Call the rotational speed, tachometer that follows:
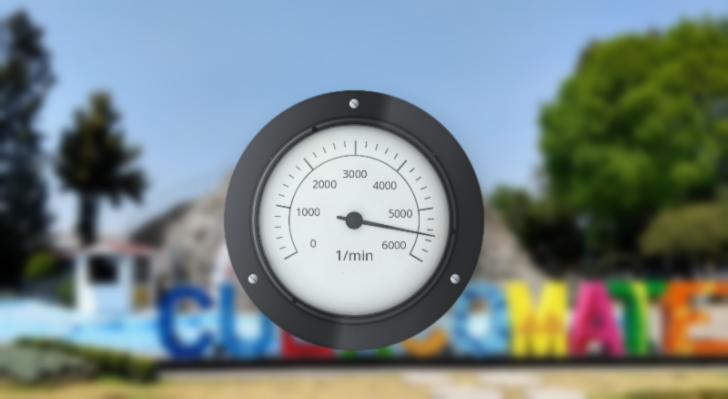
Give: 5500 rpm
